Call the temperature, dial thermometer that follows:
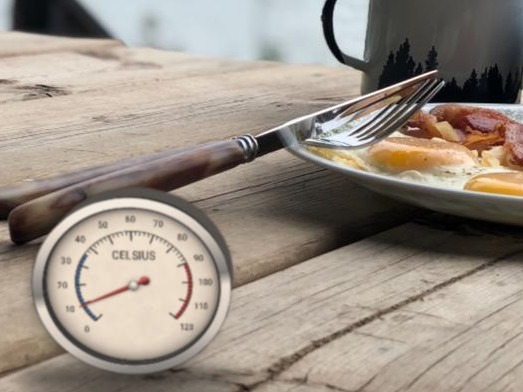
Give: 10 °C
